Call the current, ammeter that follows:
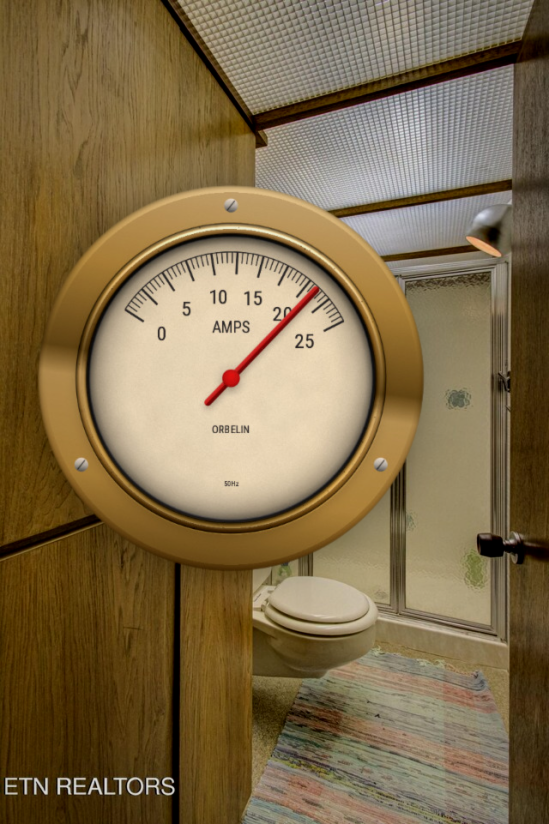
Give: 21 A
